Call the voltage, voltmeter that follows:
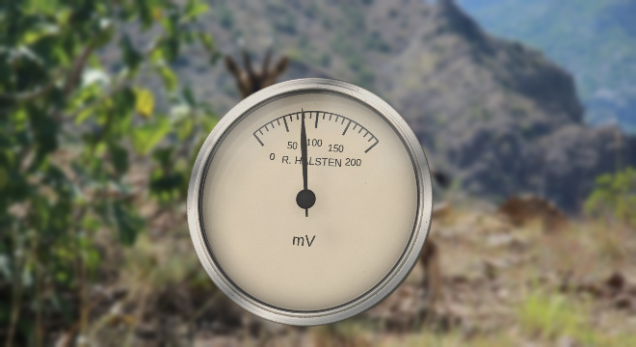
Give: 80 mV
